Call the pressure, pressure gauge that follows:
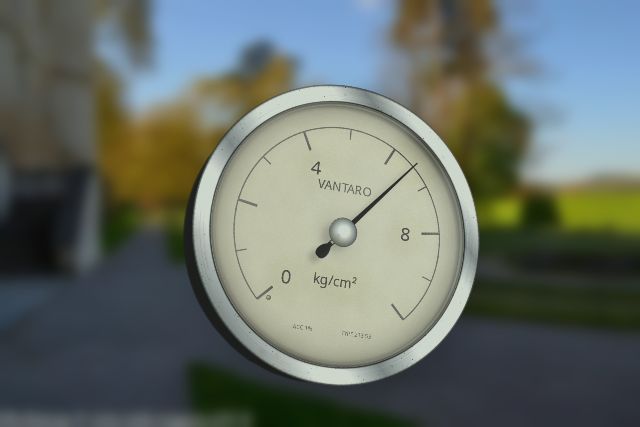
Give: 6.5 kg/cm²
